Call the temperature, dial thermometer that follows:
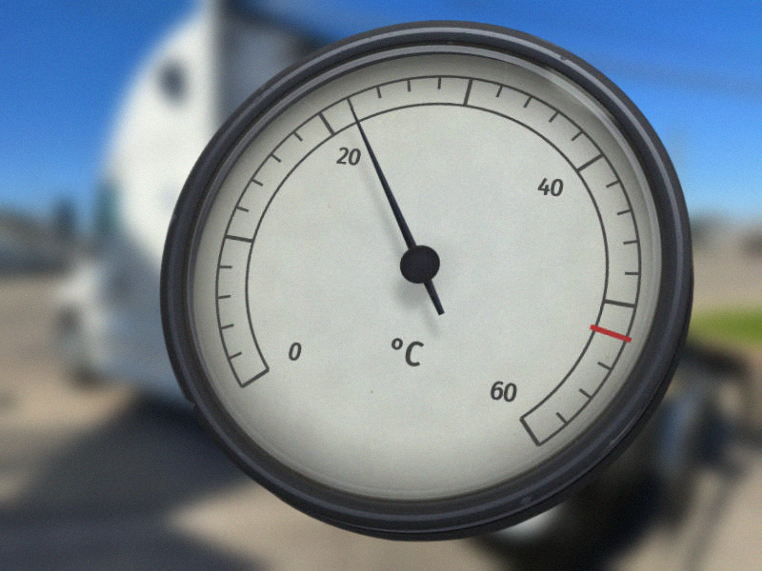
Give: 22 °C
